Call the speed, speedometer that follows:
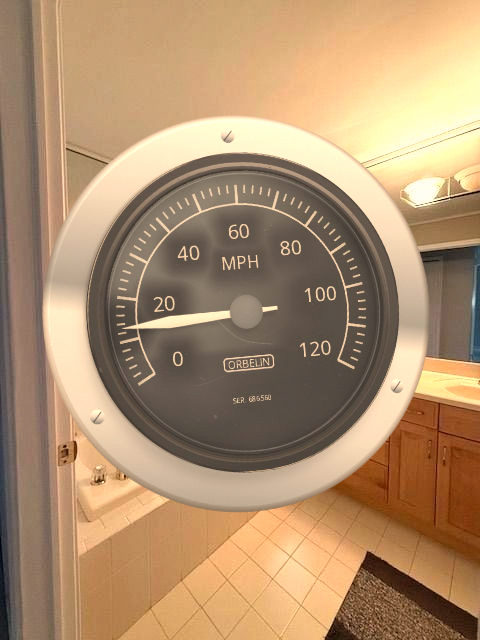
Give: 13 mph
